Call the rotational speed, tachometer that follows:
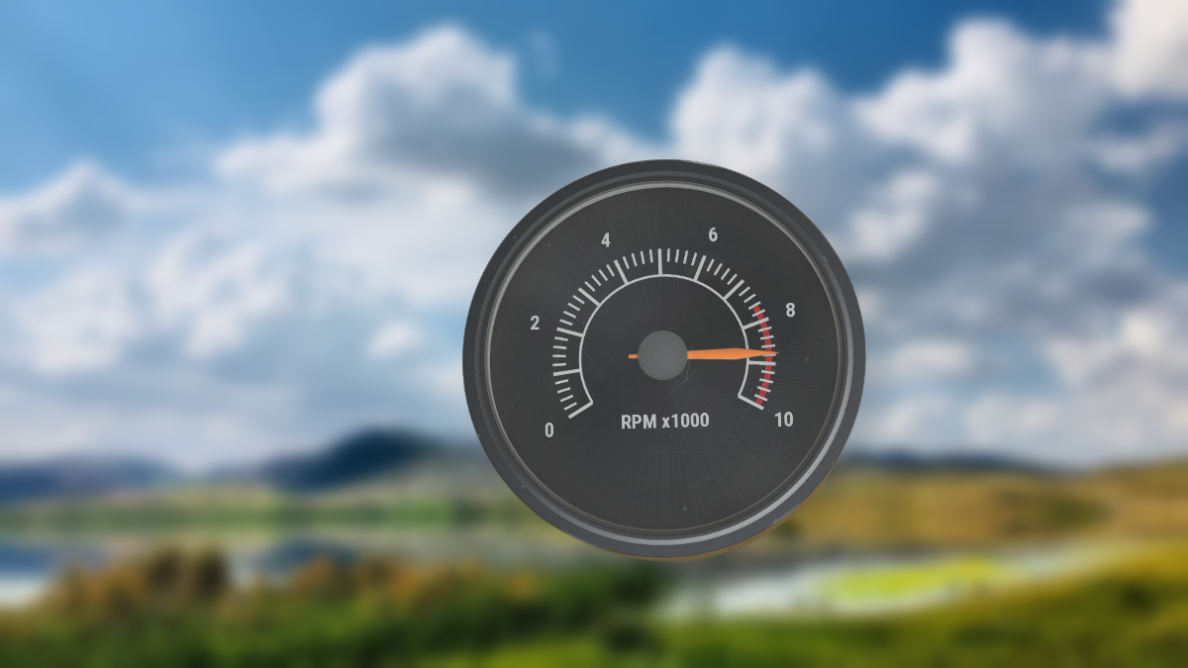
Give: 8800 rpm
